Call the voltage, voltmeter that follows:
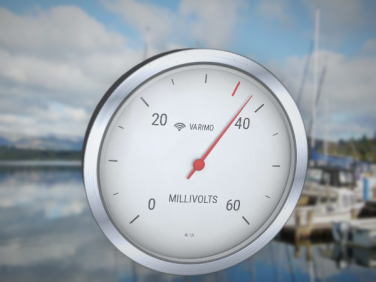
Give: 37.5 mV
